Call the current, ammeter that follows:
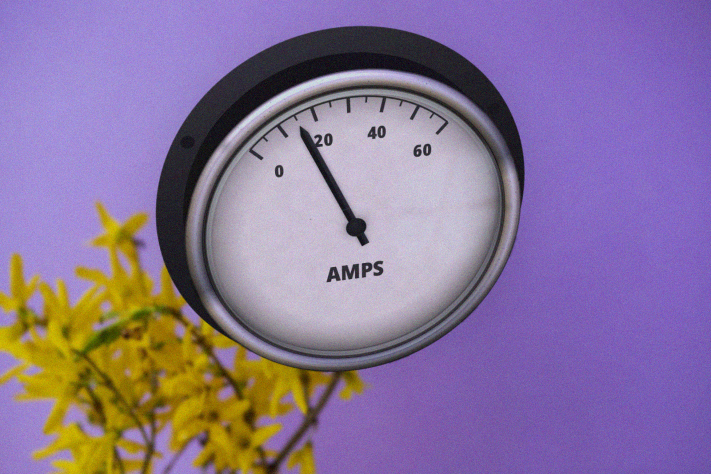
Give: 15 A
